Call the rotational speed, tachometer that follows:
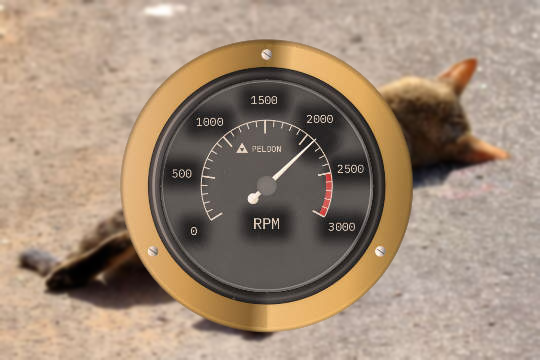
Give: 2100 rpm
